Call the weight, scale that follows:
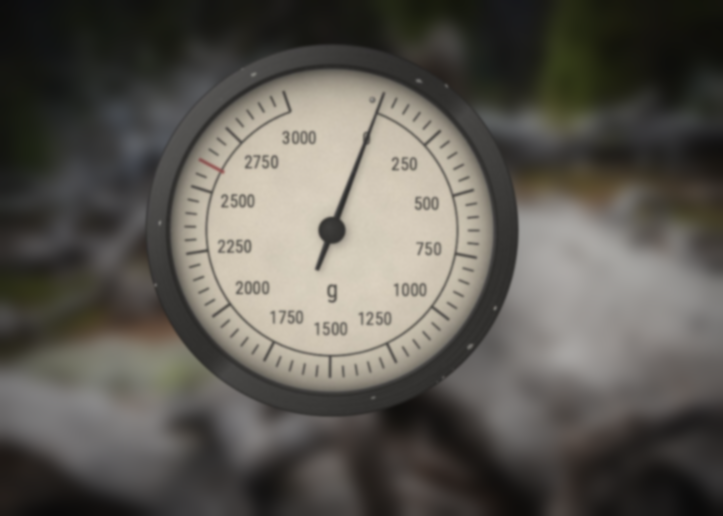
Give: 0 g
